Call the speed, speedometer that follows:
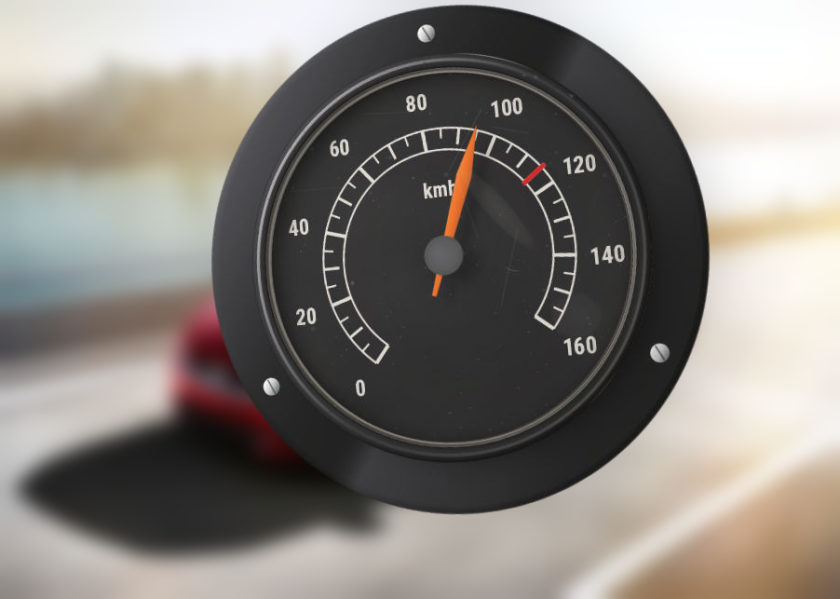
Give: 95 km/h
